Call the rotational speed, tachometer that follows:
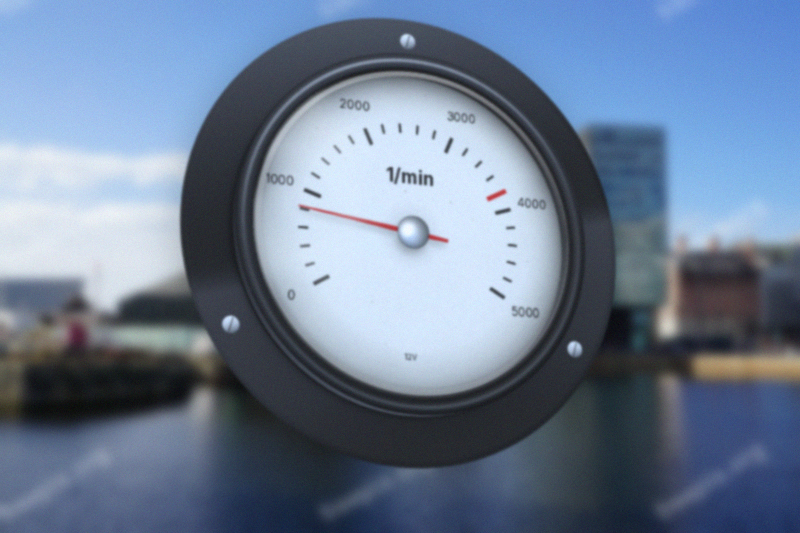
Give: 800 rpm
